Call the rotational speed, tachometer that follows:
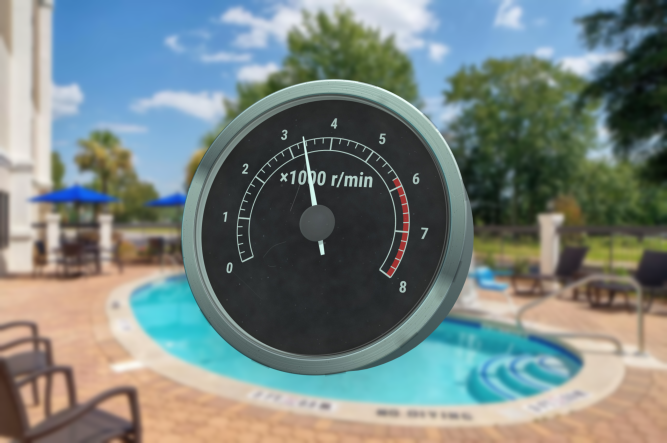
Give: 3400 rpm
